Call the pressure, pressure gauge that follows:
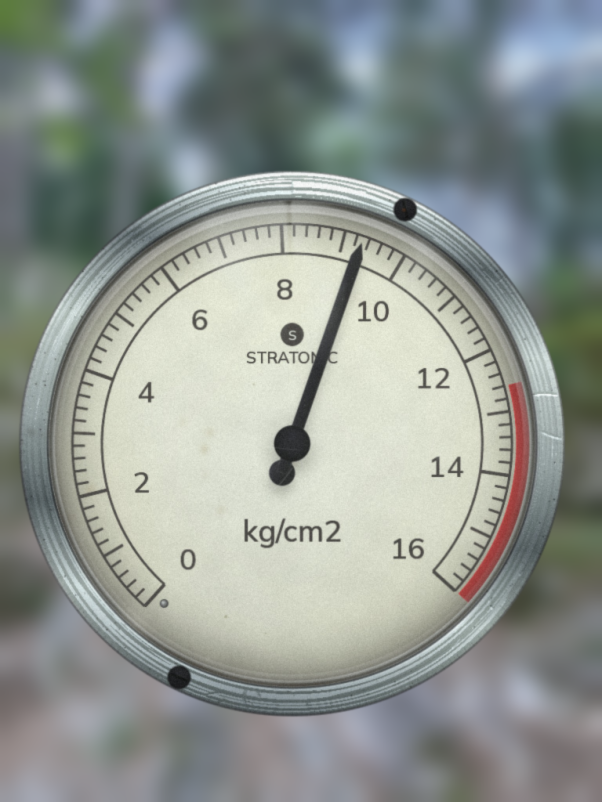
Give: 9.3 kg/cm²
